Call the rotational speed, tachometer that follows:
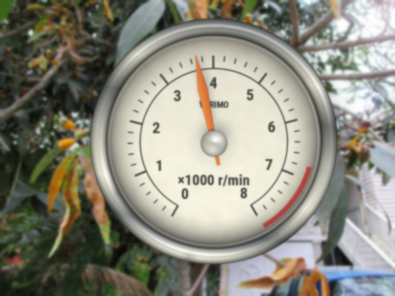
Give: 3700 rpm
